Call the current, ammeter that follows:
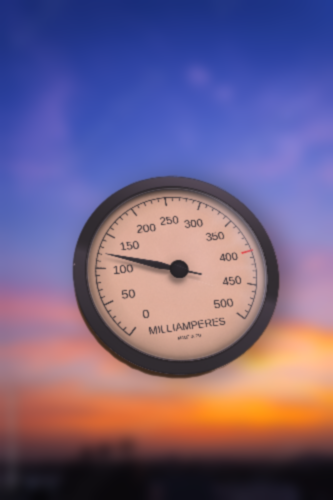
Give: 120 mA
